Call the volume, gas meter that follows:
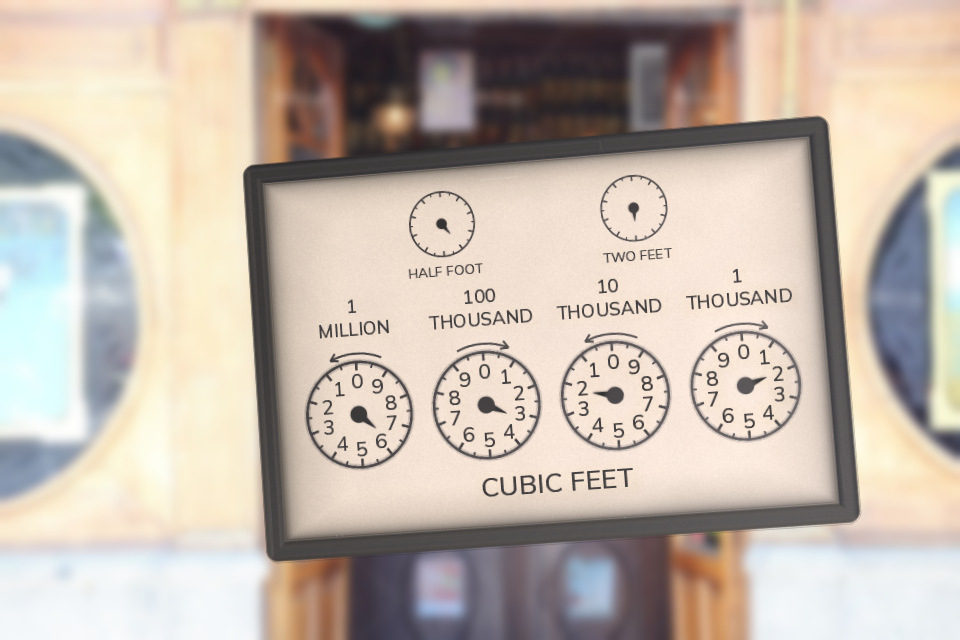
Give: 632200 ft³
